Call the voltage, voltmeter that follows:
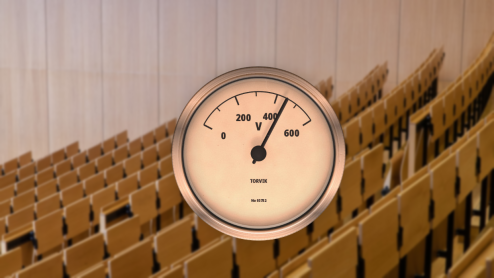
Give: 450 V
